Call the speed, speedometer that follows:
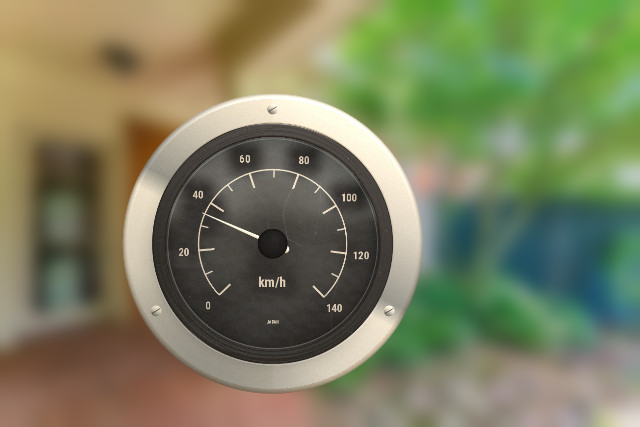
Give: 35 km/h
